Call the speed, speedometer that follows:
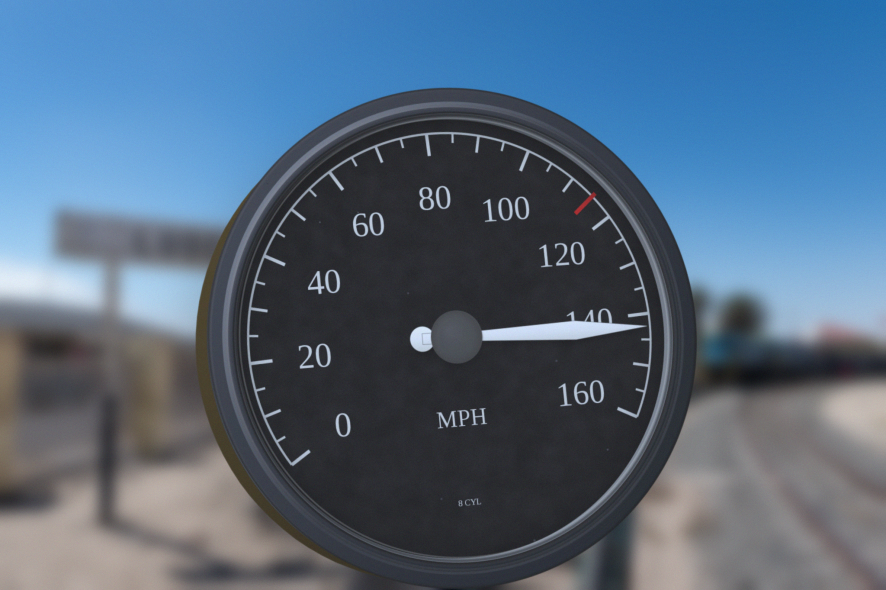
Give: 142.5 mph
